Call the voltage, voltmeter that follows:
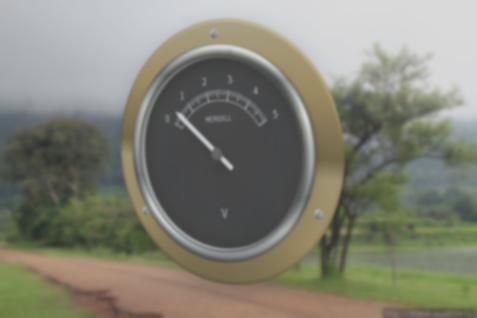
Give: 0.5 V
